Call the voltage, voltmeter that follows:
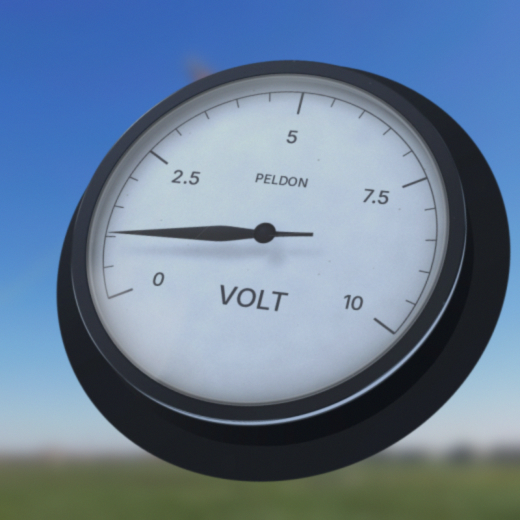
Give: 1 V
